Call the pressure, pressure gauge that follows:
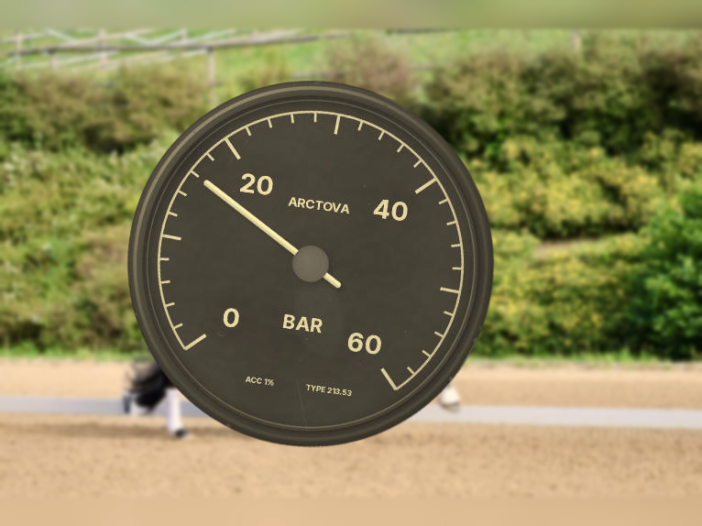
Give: 16 bar
